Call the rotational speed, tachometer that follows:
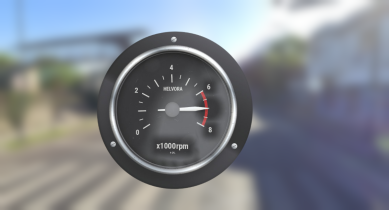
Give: 7000 rpm
